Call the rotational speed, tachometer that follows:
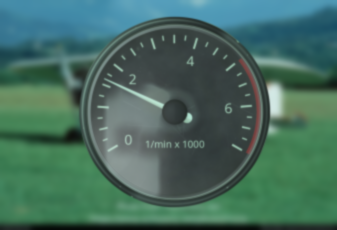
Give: 1625 rpm
